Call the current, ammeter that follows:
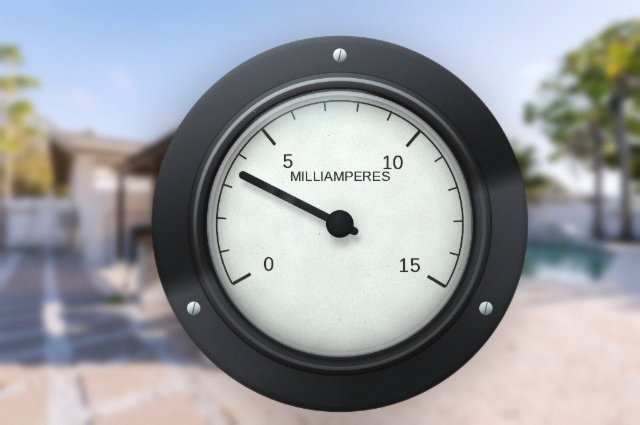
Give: 3.5 mA
